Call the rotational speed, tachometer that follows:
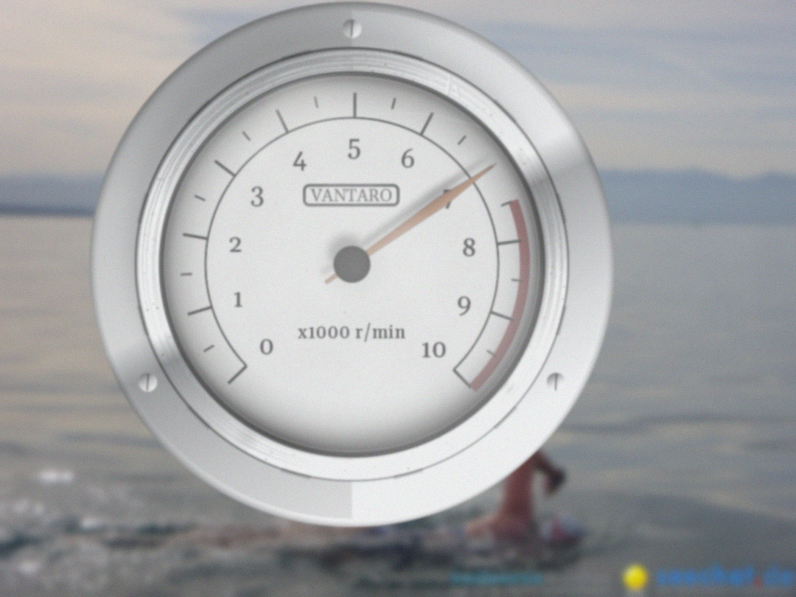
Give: 7000 rpm
